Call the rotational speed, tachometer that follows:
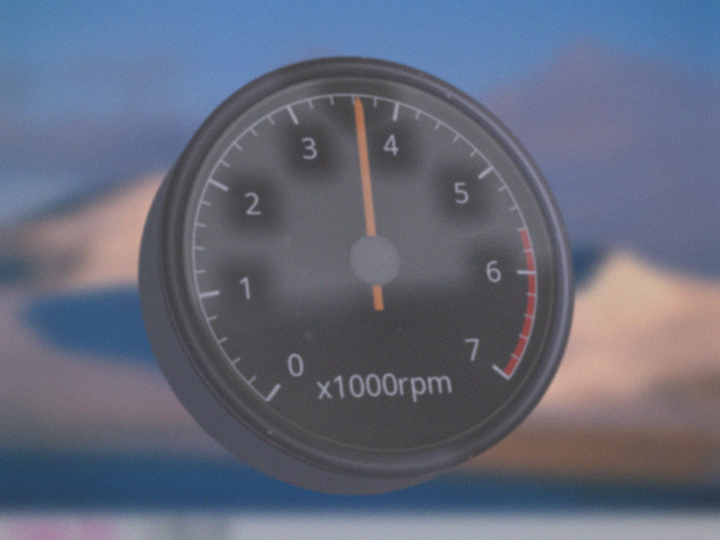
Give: 3600 rpm
